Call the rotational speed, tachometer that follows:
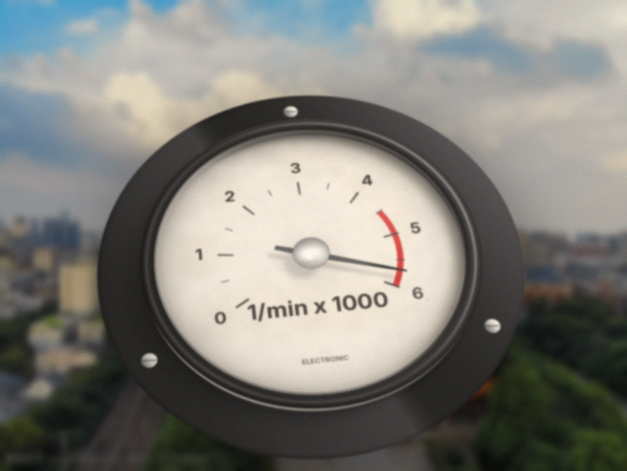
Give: 5750 rpm
